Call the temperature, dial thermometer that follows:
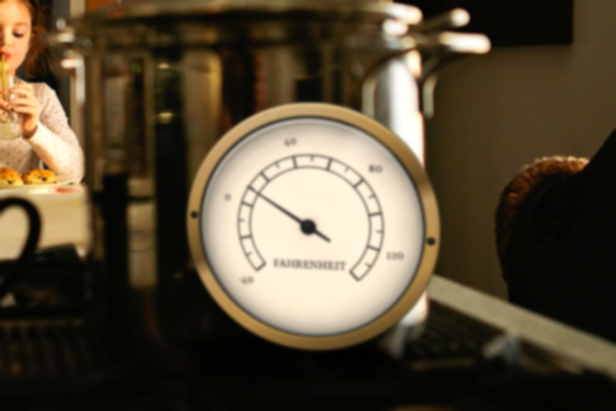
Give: 10 °F
